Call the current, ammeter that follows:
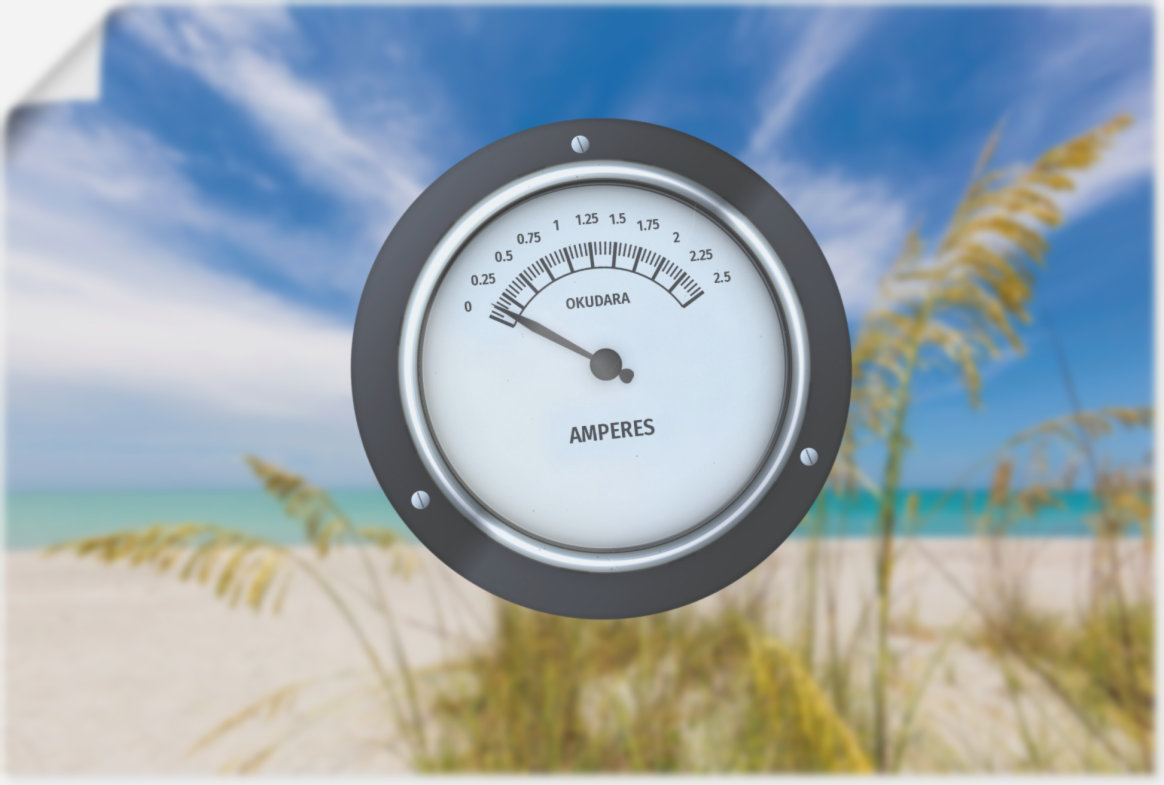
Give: 0.1 A
